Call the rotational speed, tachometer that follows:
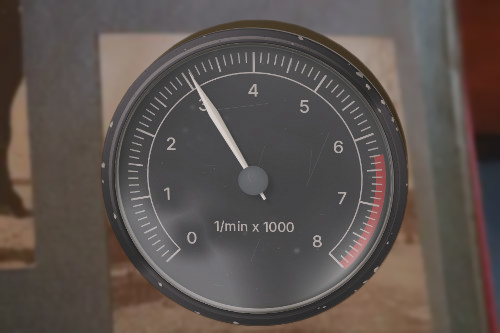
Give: 3100 rpm
